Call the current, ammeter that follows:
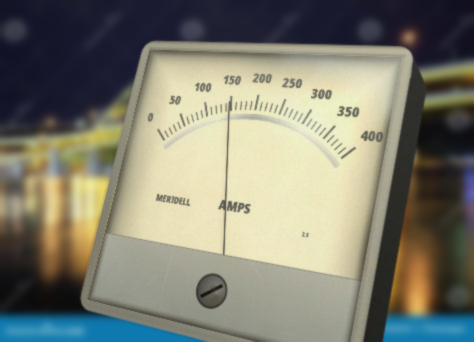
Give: 150 A
